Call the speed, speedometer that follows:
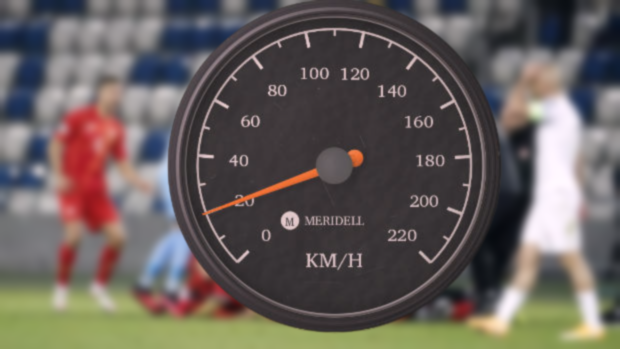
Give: 20 km/h
